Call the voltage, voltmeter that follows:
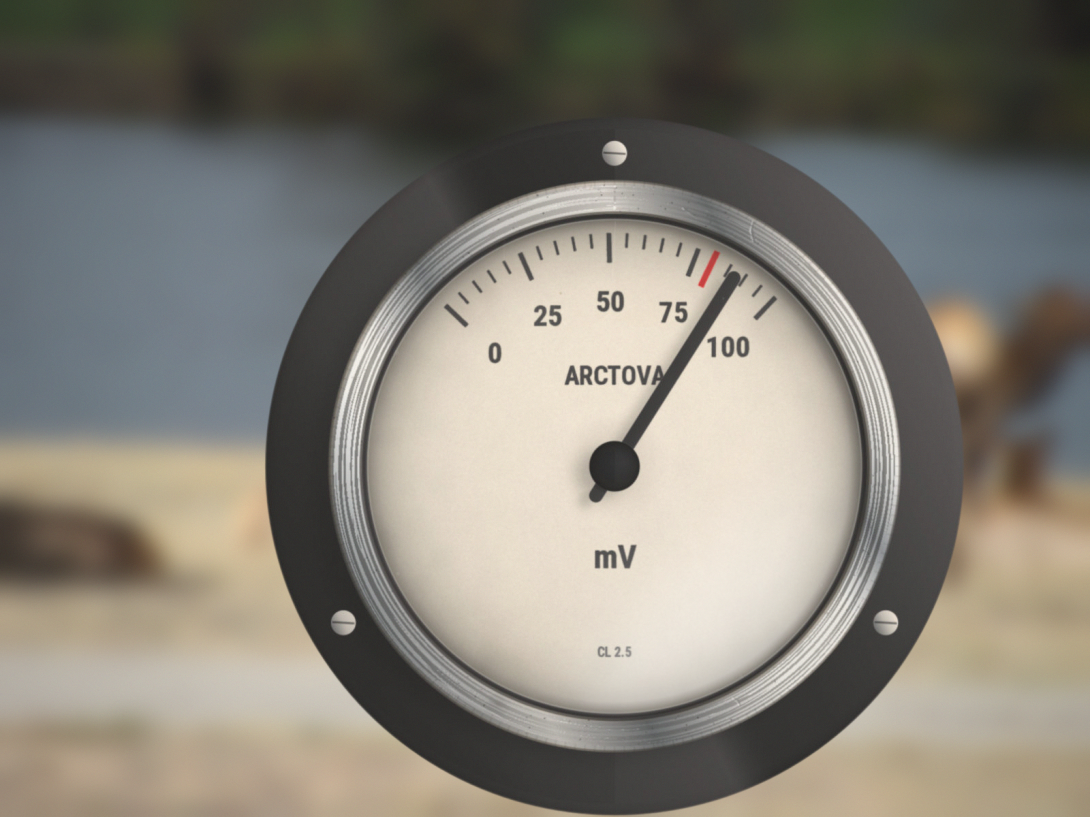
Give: 87.5 mV
